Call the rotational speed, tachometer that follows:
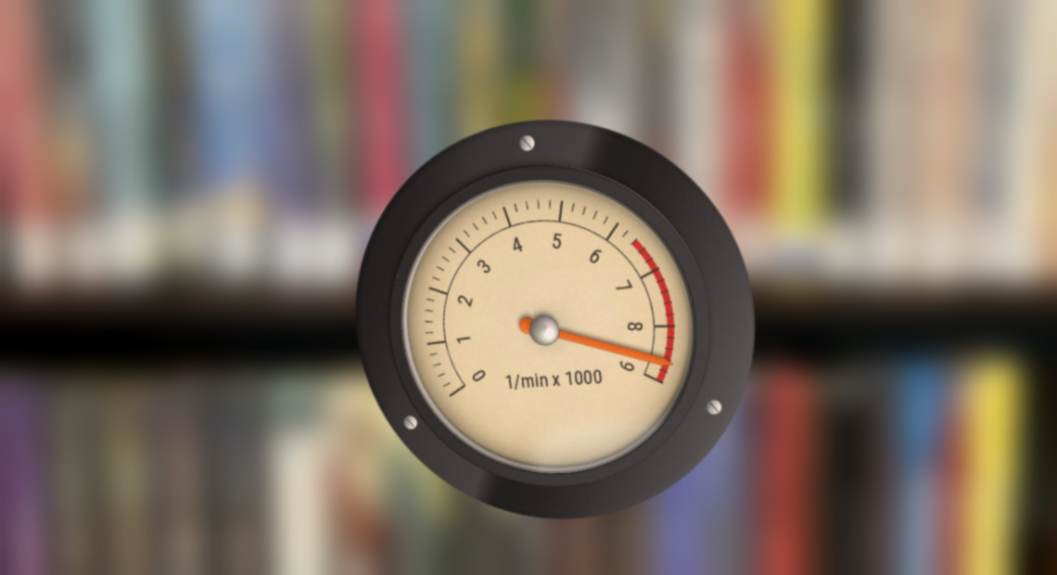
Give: 8600 rpm
